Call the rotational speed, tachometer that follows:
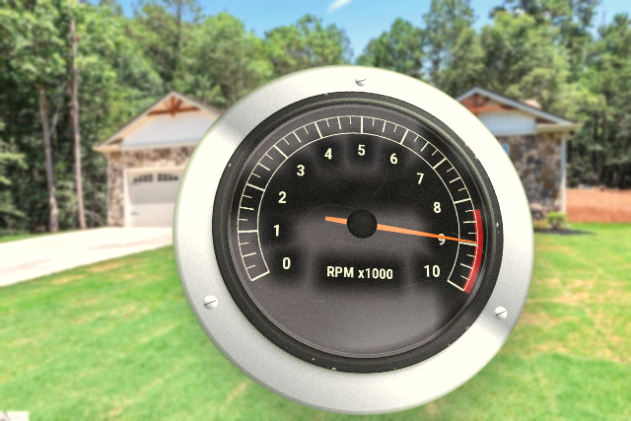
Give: 9000 rpm
